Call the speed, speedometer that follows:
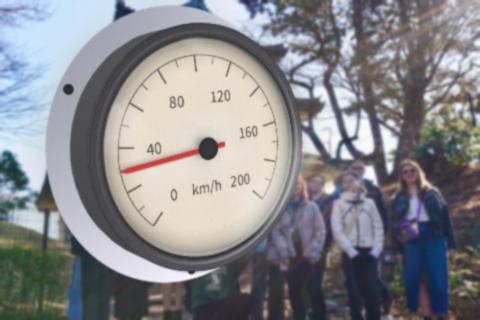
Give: 30 km/h
